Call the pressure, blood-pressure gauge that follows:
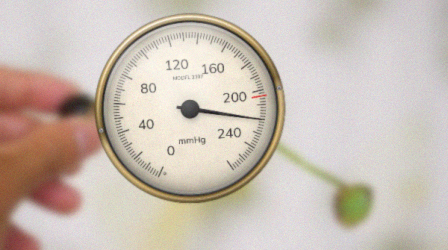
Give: 220 mmHg
